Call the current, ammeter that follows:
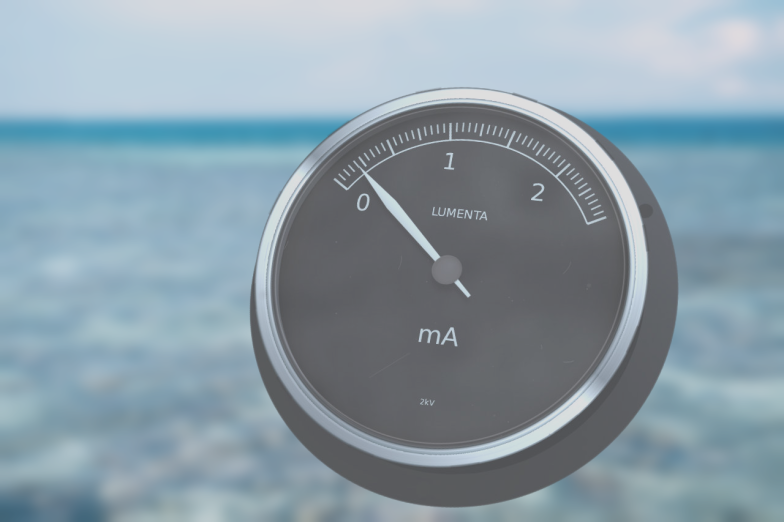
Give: 0.2 mA
